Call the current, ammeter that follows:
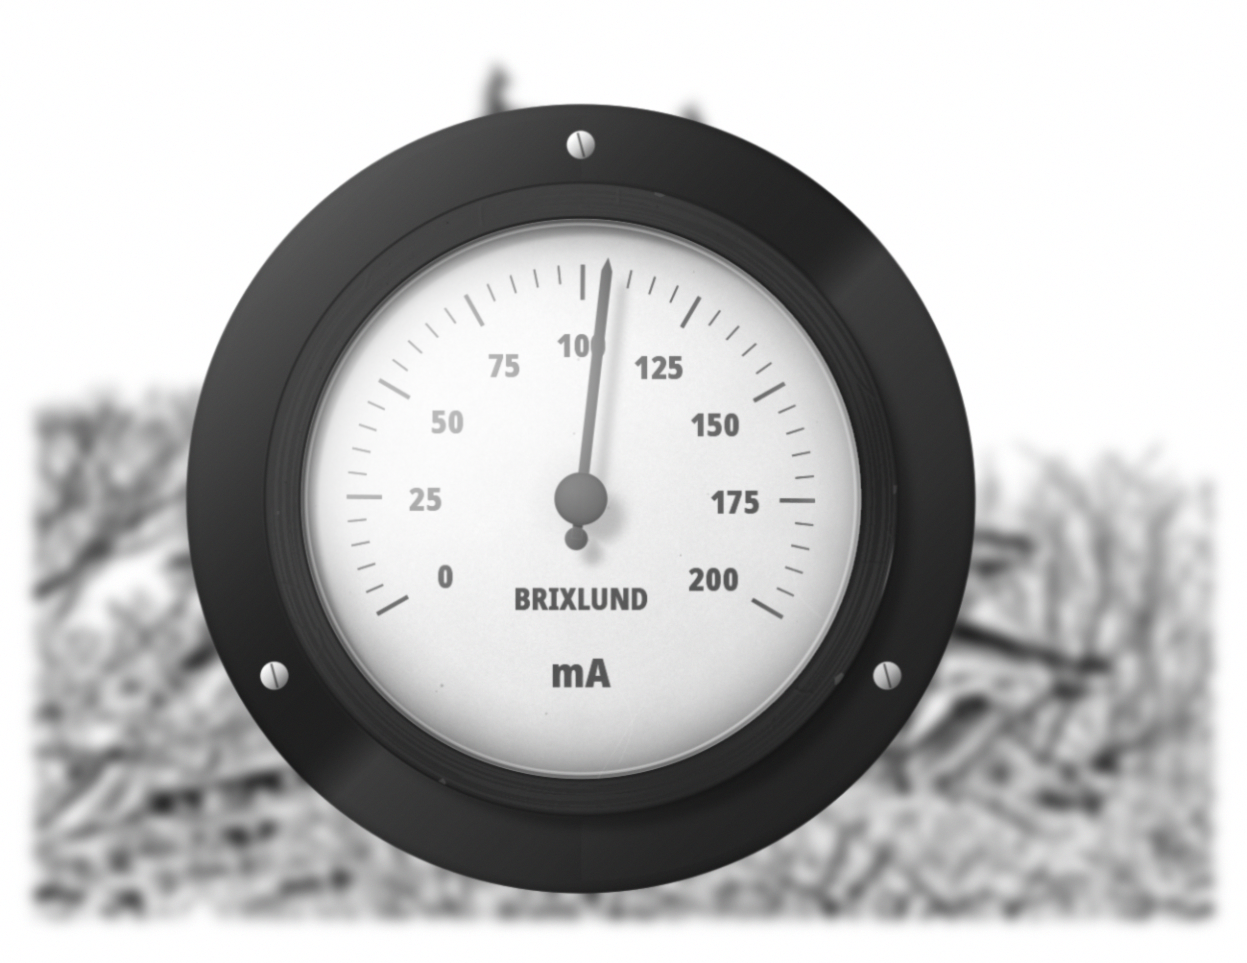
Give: 105 mA
